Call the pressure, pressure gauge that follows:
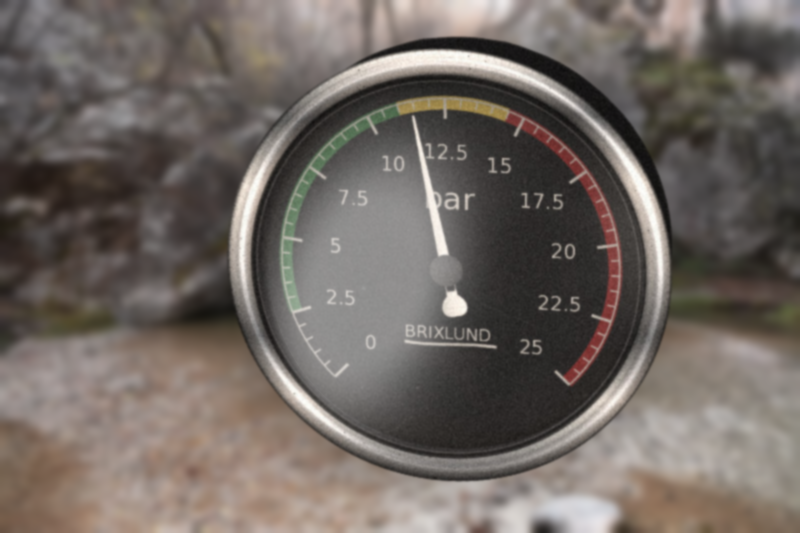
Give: 11.5 bar
